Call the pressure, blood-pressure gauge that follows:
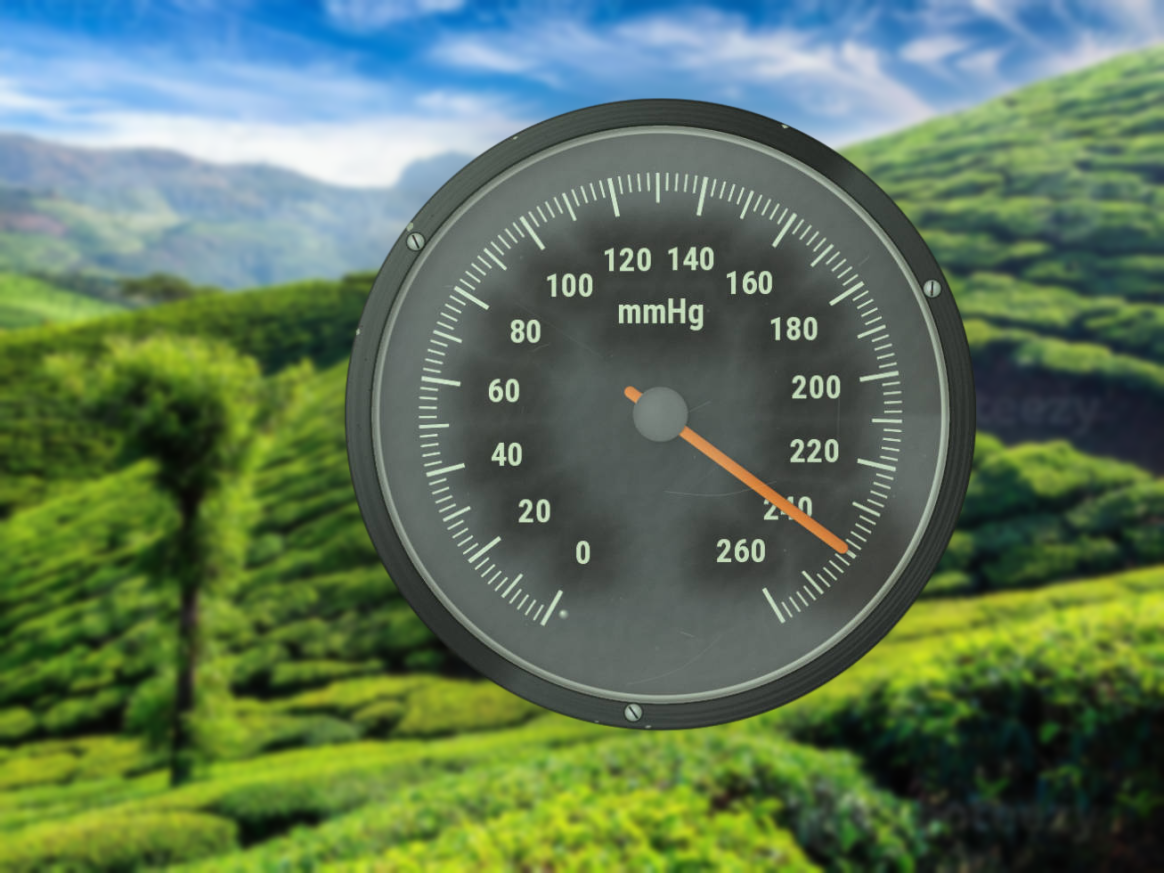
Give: 240 mmHg
